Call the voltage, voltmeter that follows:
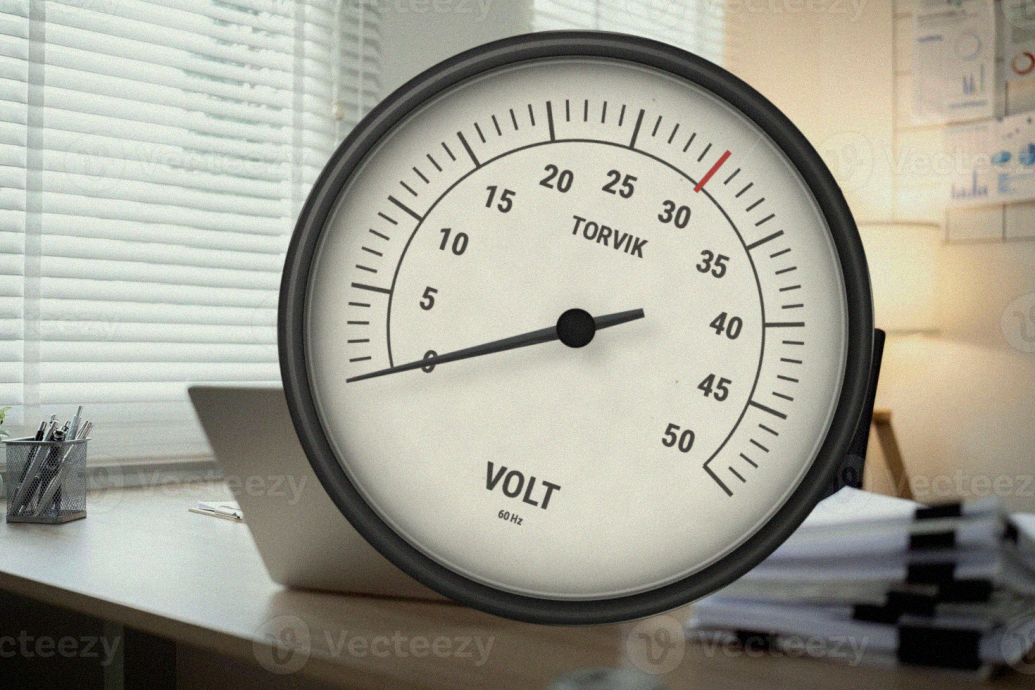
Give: 0 V
